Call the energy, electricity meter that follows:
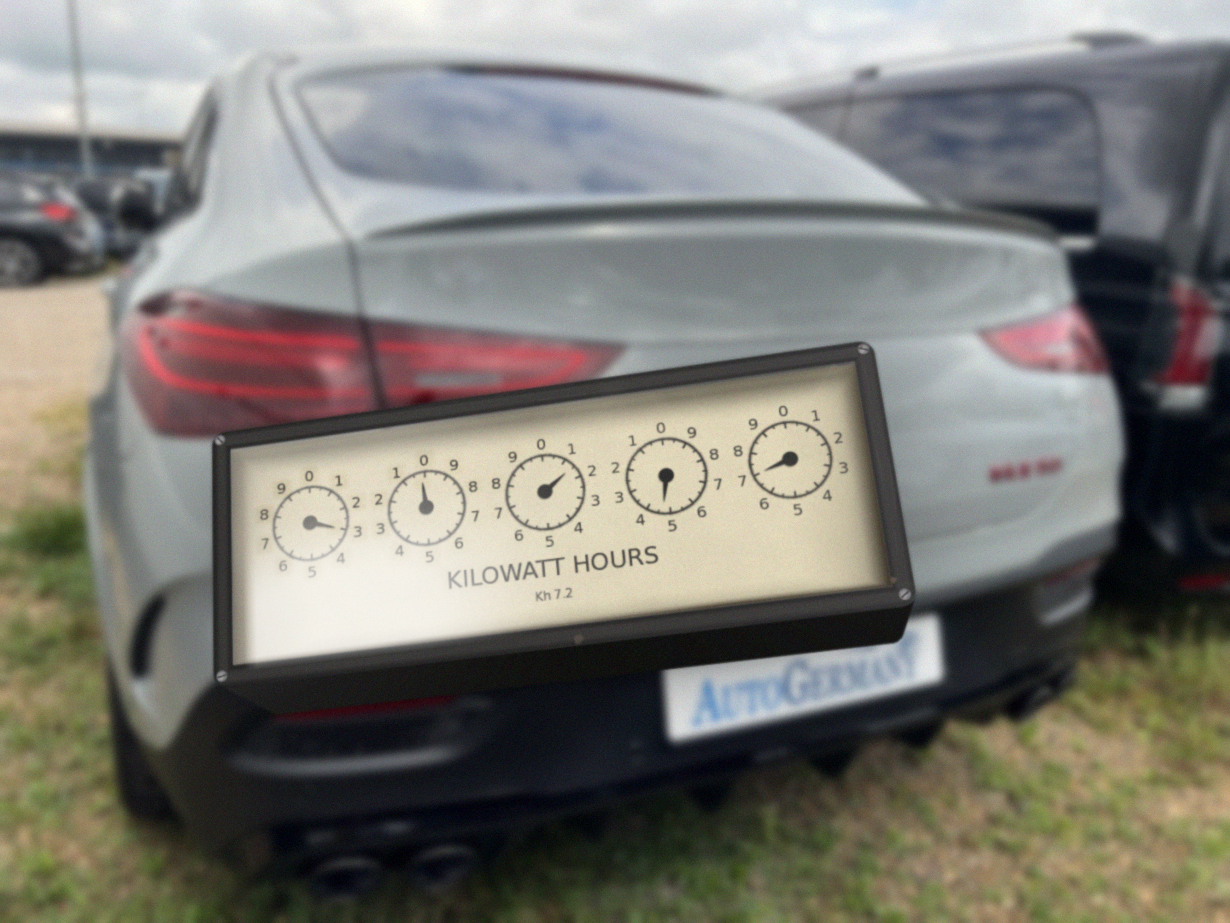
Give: 30147 kWh
